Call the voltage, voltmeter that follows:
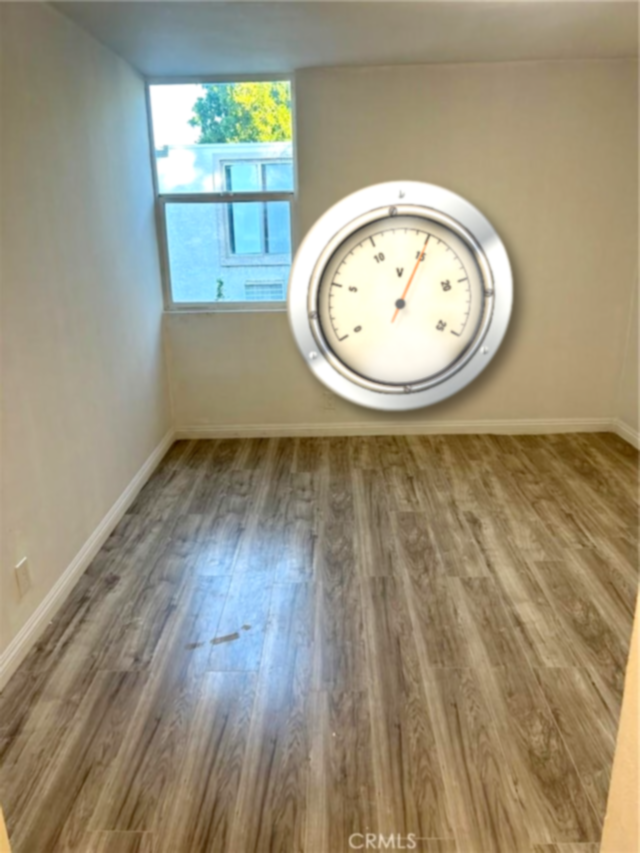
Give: 15 V
